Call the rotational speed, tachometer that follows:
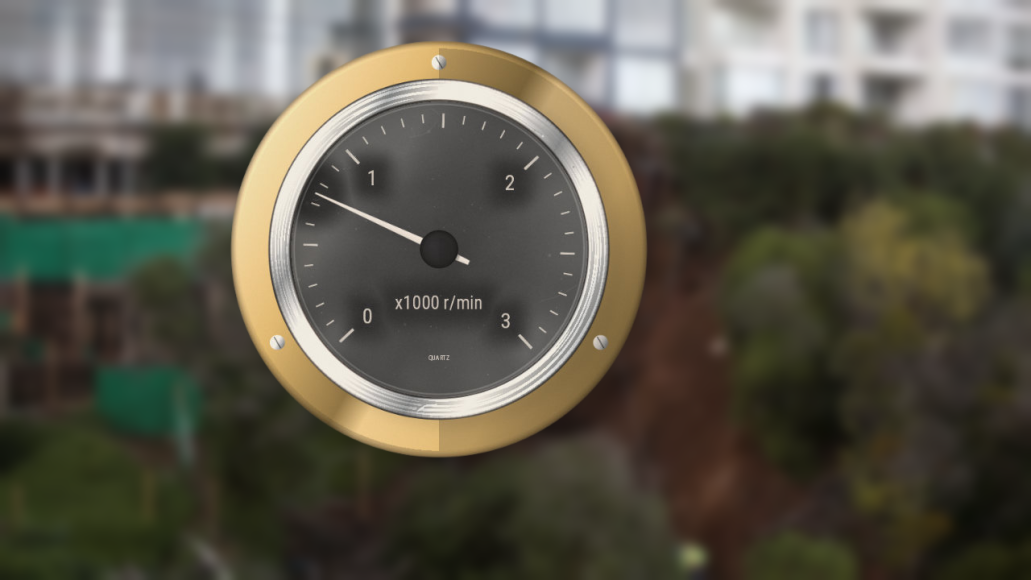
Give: 750 rpm
